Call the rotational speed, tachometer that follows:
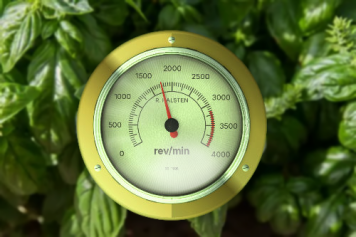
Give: 1750 rpm
